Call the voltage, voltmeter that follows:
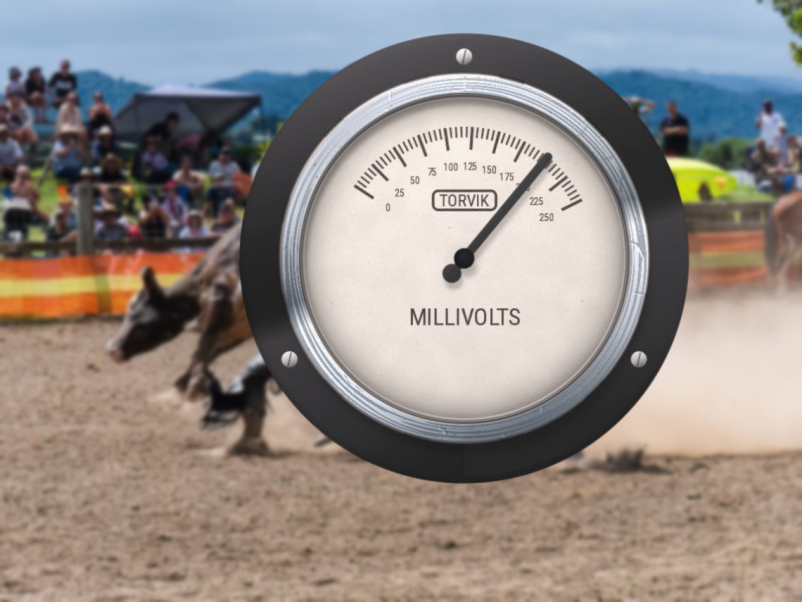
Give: 200 mV
